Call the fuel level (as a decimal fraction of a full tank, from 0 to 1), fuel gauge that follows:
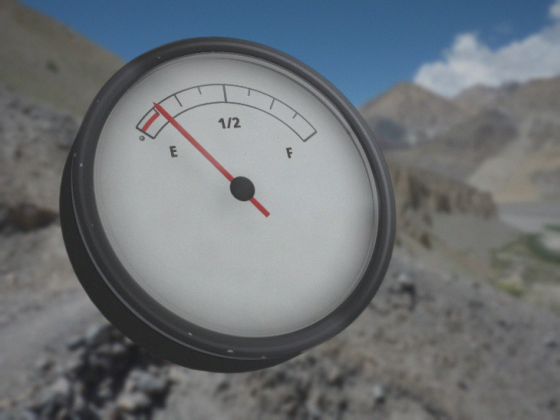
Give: 0.125
